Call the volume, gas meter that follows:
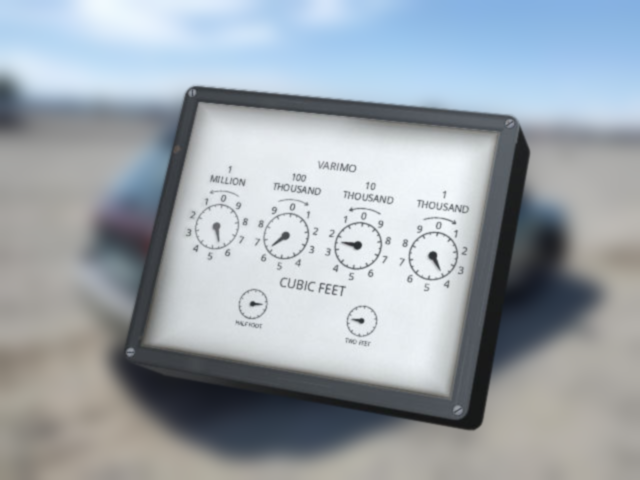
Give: 562400 ft³
